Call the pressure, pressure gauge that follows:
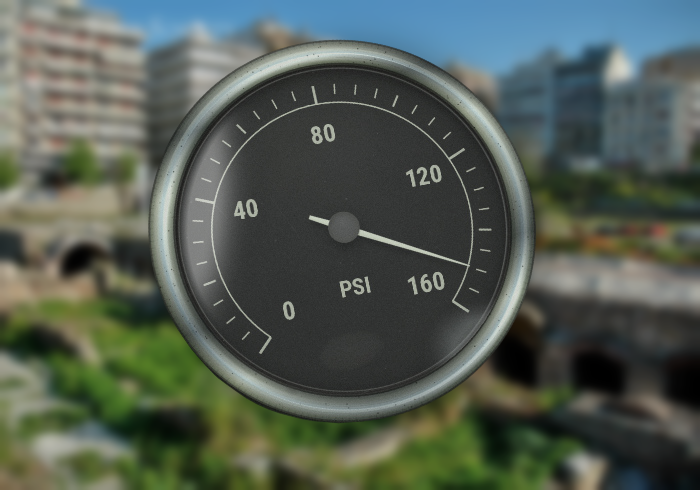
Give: 150 psi
